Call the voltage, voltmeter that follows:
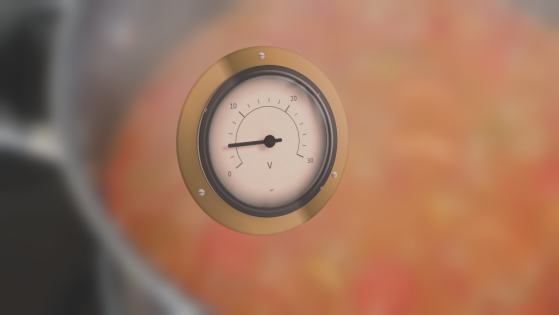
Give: 4 V
